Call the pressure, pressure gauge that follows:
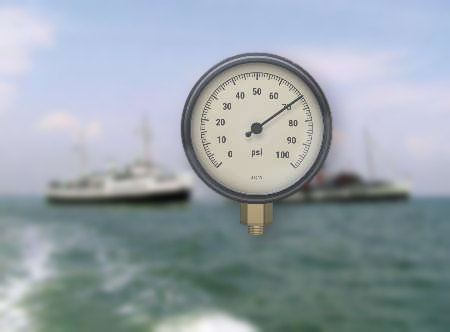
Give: 70 psi
